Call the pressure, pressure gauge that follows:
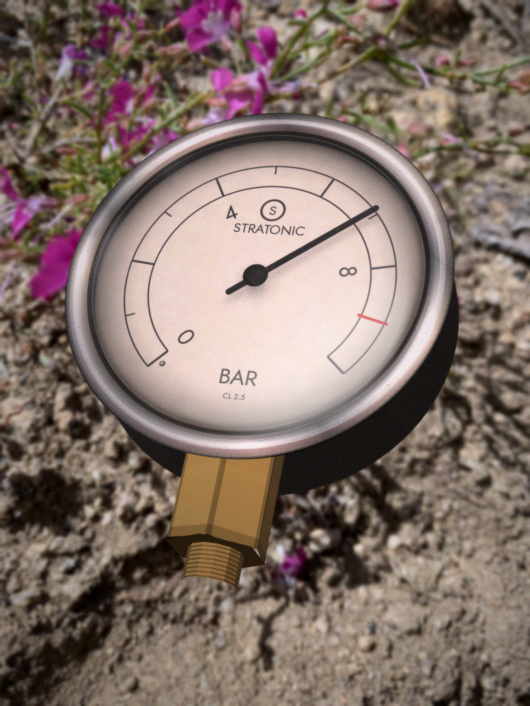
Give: 7 bar
